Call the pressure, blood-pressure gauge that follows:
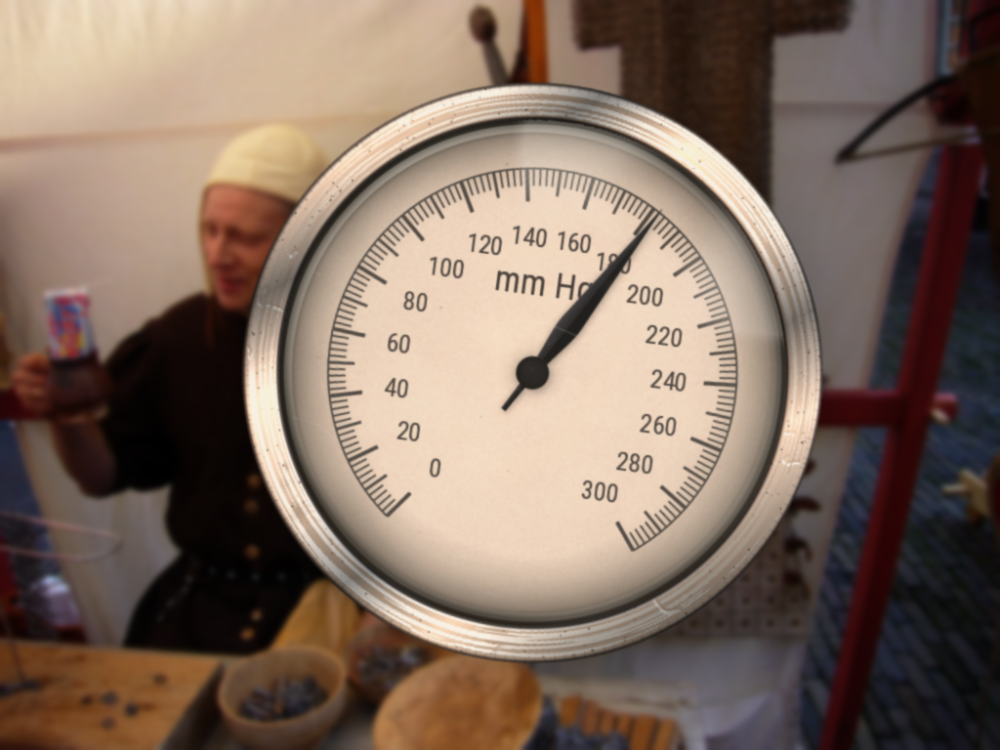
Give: 182 mmHg
